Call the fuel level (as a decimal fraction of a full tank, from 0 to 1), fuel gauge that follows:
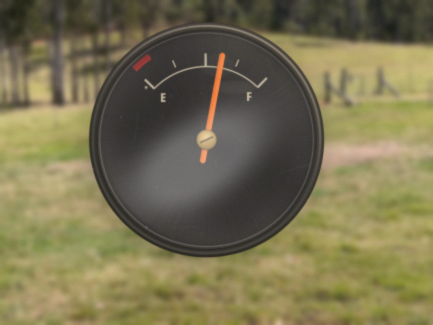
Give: 0.625
